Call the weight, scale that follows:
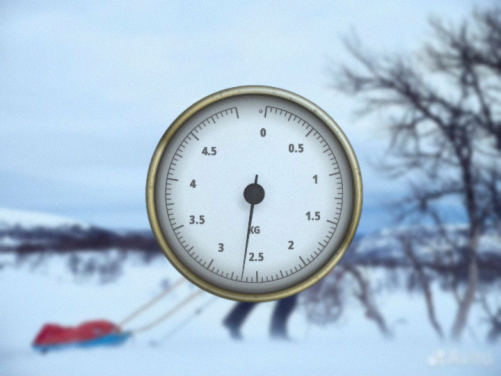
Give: 2.65 kg
